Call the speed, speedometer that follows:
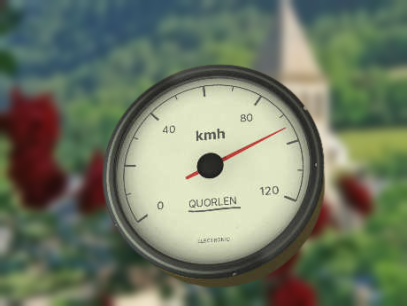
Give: 95 km/h
